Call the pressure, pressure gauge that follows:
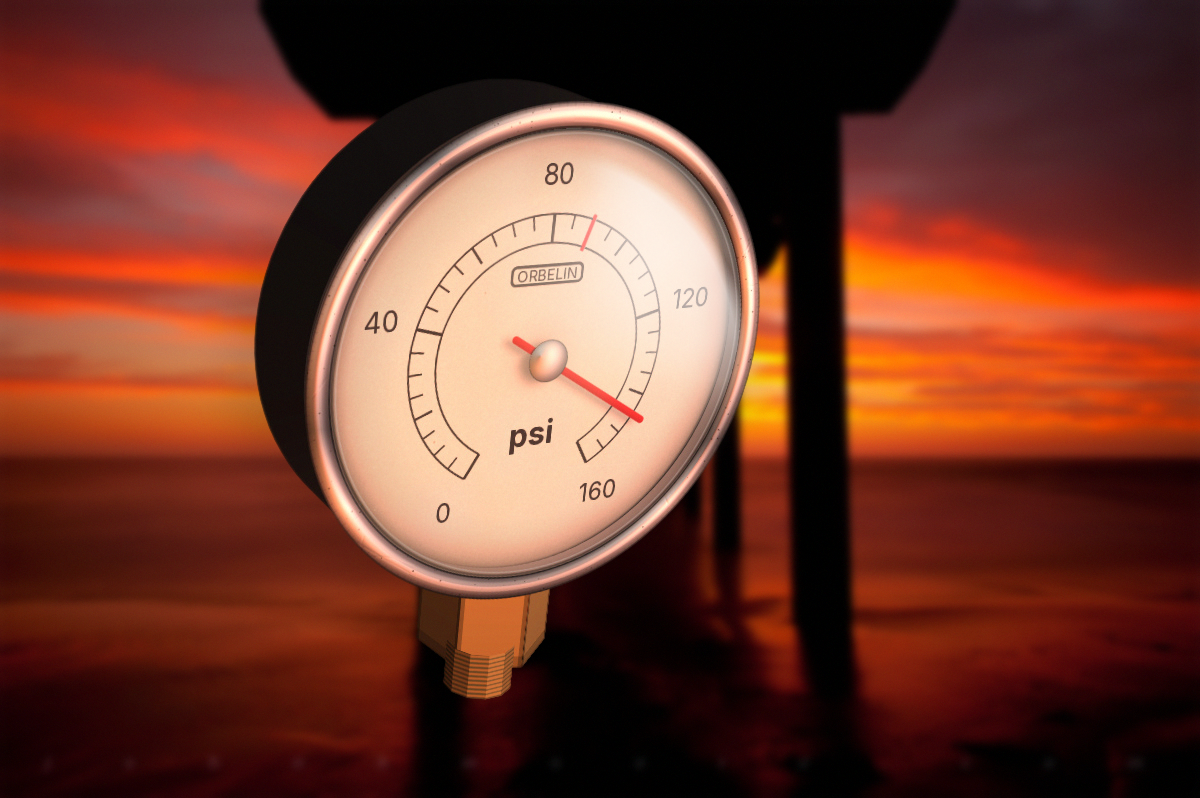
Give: 145 psi
